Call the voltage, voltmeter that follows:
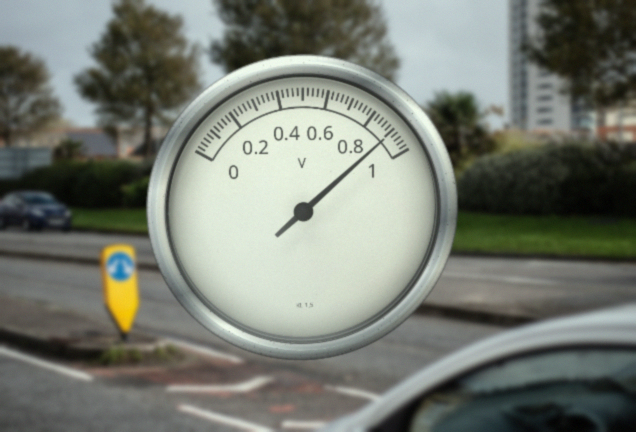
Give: 0.9 V
